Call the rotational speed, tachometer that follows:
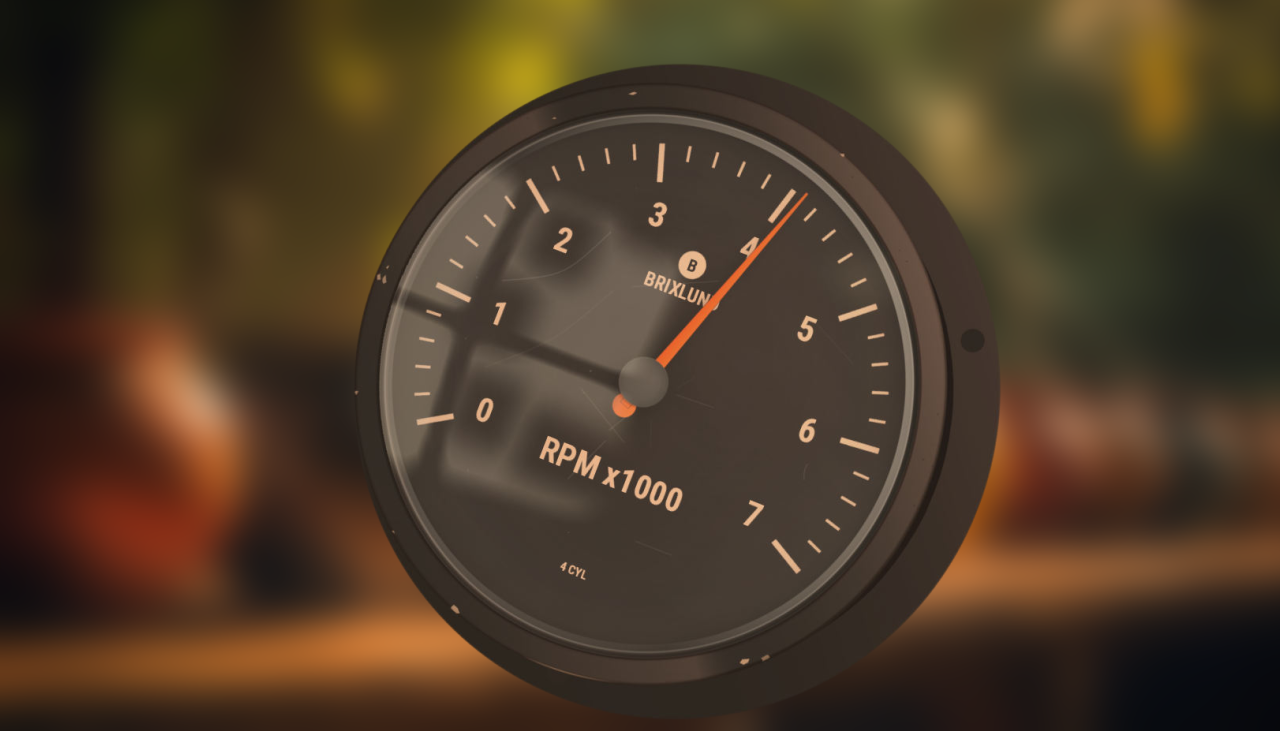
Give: 4100 rpm
